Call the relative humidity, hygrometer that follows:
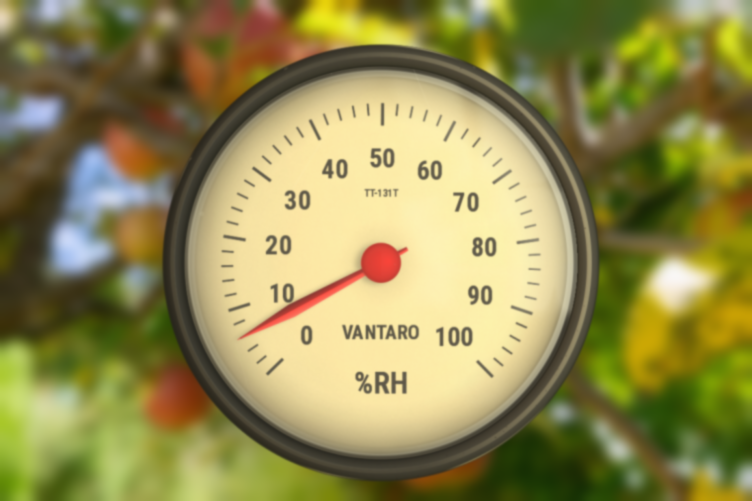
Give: 6 %
